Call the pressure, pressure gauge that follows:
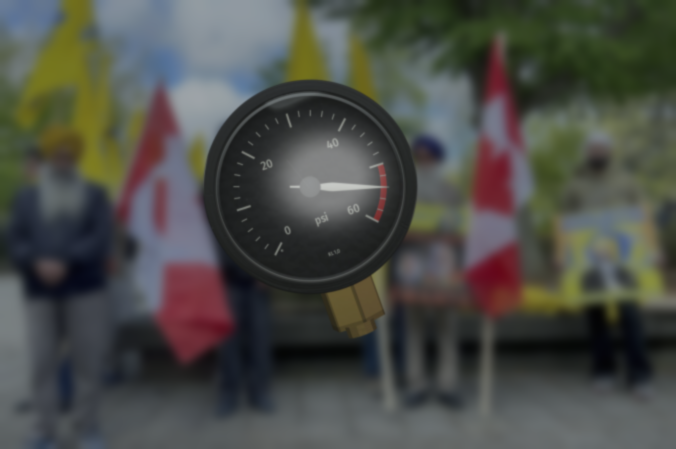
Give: 54 psi
